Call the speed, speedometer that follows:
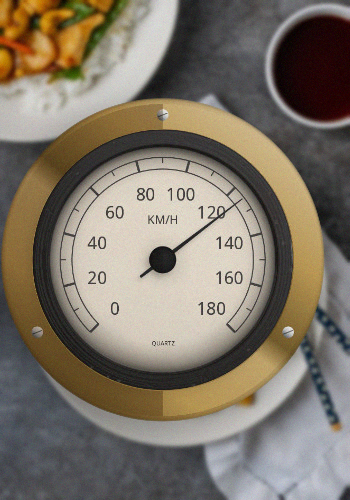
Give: 125 km/h
